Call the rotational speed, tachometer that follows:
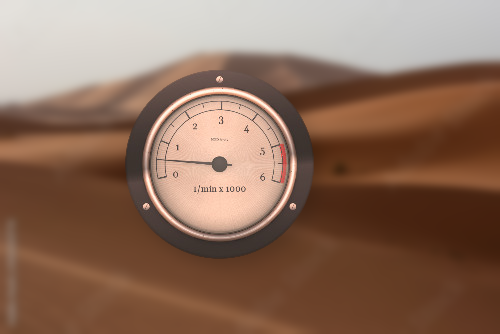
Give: 500 rpm
